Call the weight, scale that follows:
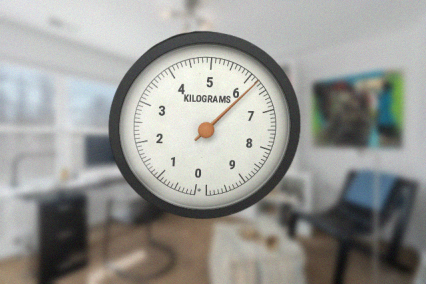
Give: 6.2 kg
